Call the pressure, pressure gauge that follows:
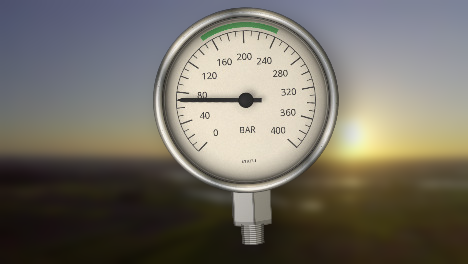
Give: 70 bar
